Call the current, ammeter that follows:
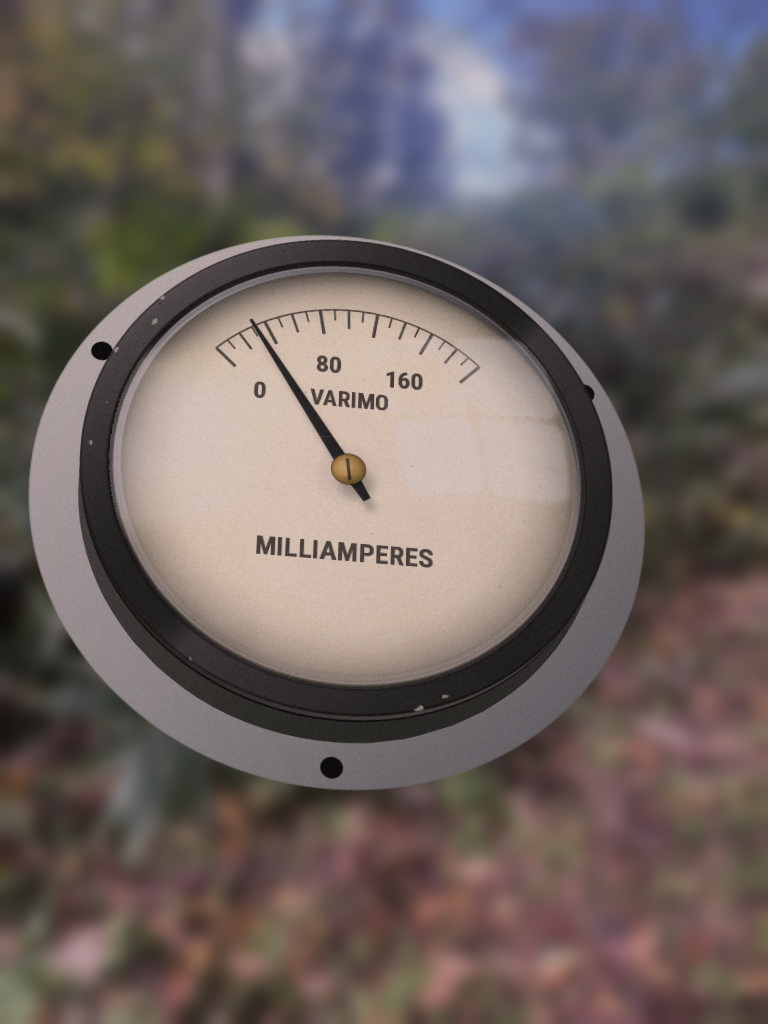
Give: 30 mA
